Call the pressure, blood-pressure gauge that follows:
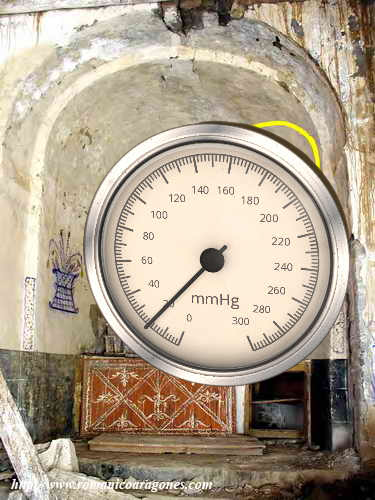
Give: 20 mmHg
